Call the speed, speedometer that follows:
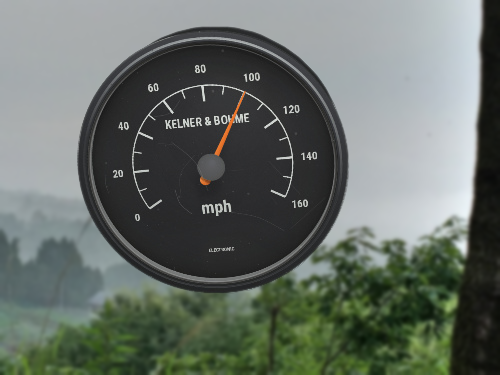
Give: 100 mph
